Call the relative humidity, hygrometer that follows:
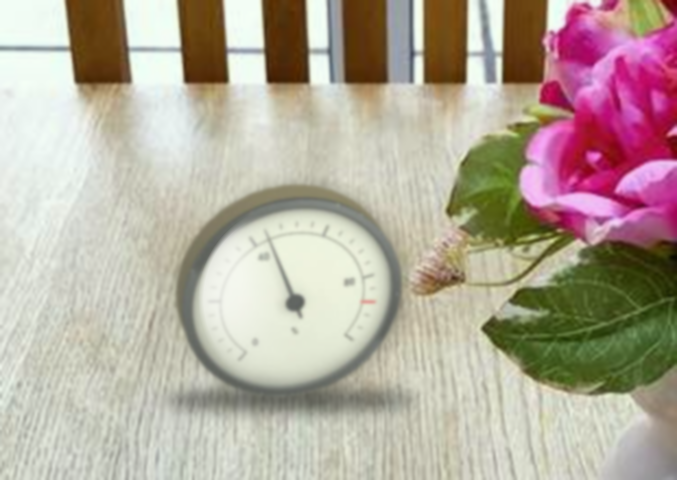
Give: 44 %
